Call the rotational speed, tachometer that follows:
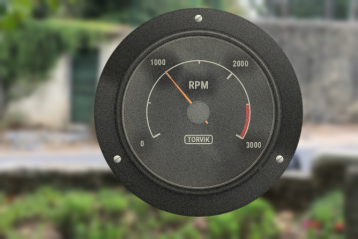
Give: 1000 rpm
